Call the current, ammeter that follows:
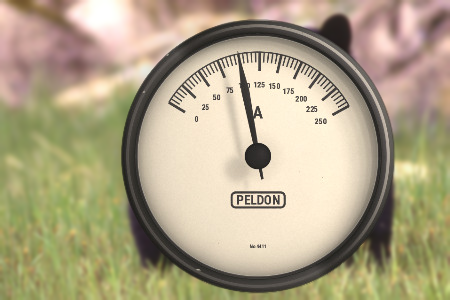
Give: 100 A
